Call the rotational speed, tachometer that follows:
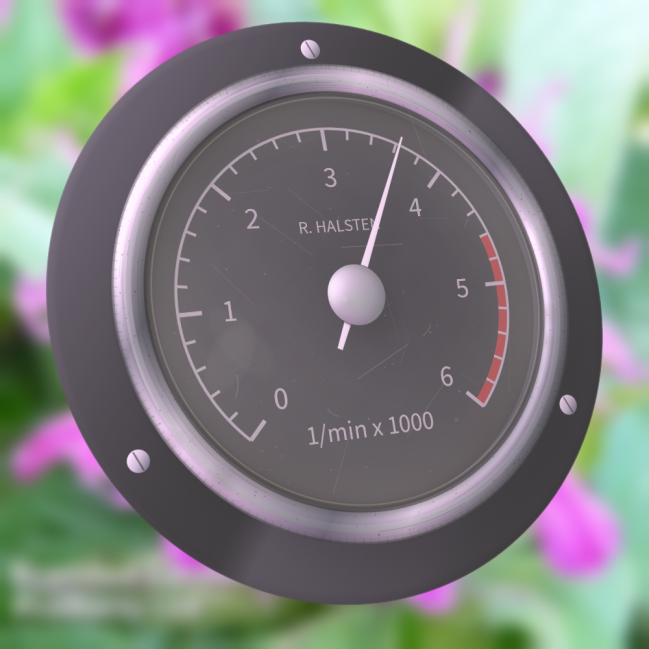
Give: 3600 rpm
